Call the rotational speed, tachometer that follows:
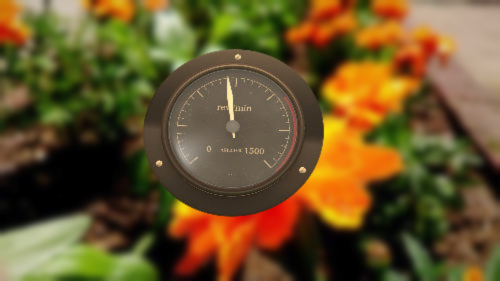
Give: 700 rpm
